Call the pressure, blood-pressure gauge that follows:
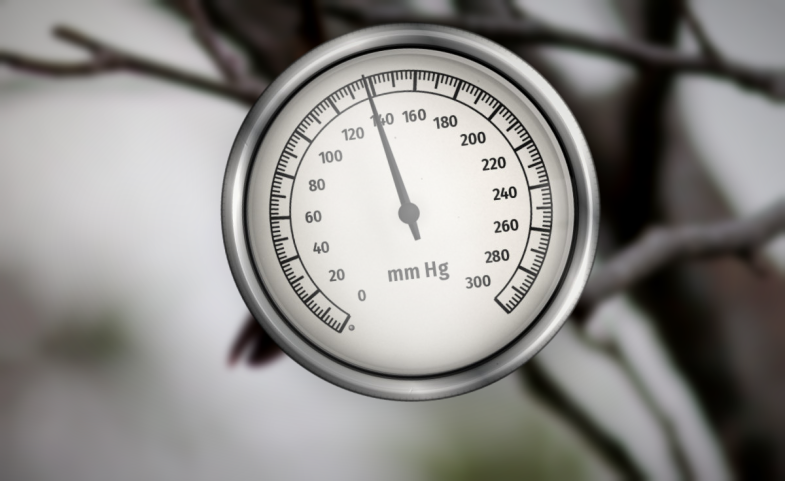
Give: 138 mmHg
